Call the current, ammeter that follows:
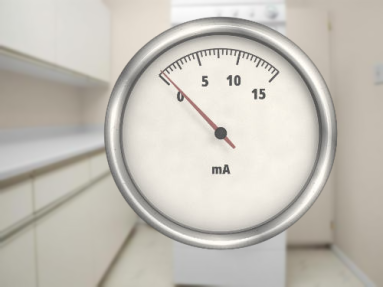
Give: 0.5 mA
